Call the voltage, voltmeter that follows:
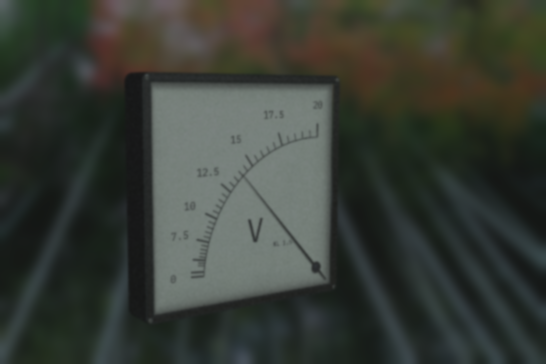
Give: 14 V
